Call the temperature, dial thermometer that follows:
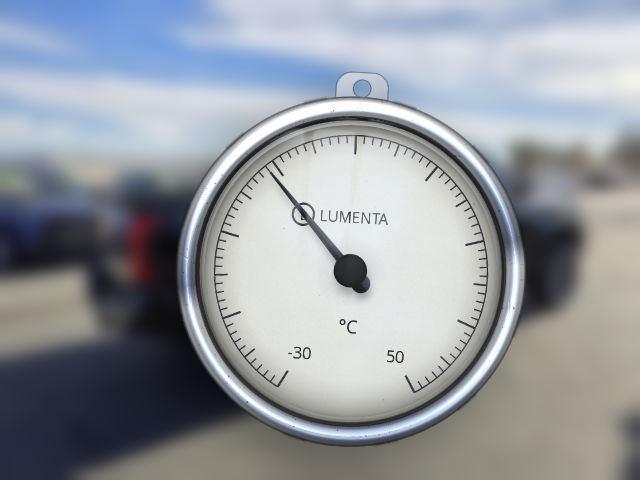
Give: -1 °C
